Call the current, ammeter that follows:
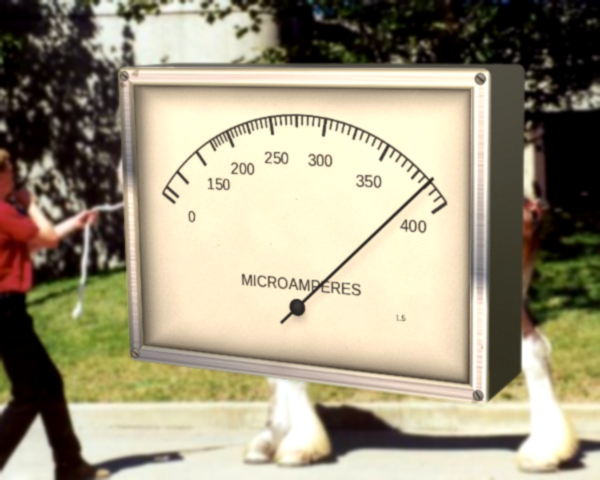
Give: 385 µA
